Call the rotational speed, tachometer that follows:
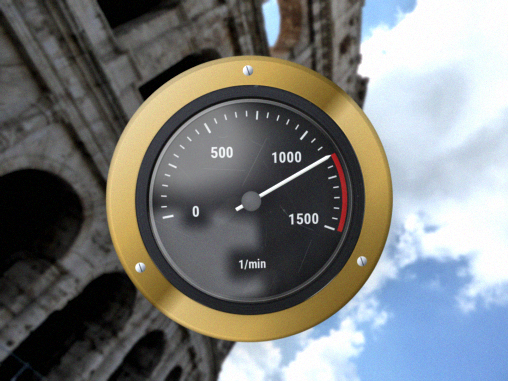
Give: 1150 rpm
